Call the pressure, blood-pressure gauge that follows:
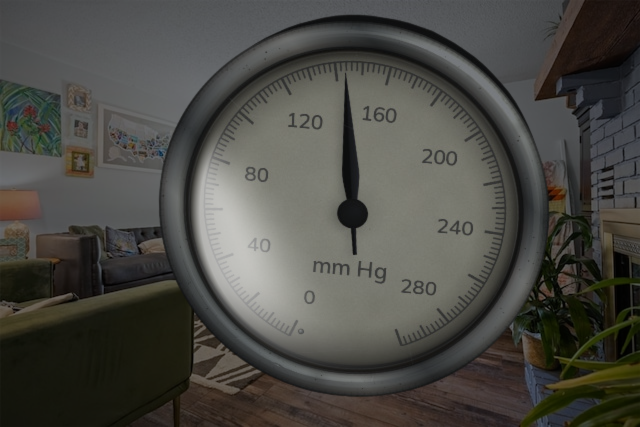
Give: 144 mmHg
